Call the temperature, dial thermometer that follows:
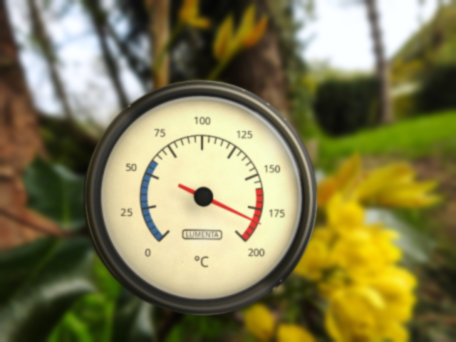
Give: 185 °C
